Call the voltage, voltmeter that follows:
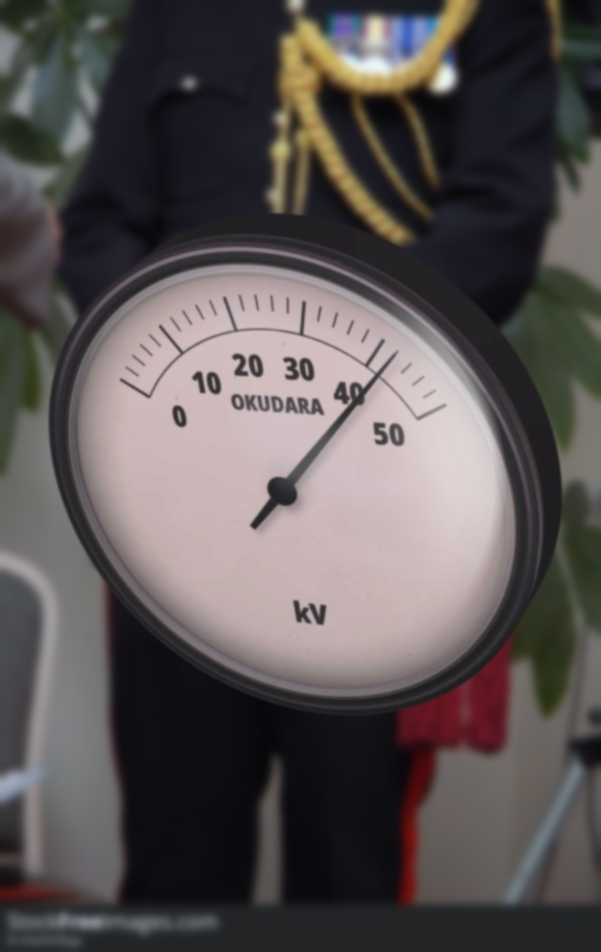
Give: 42 kV
